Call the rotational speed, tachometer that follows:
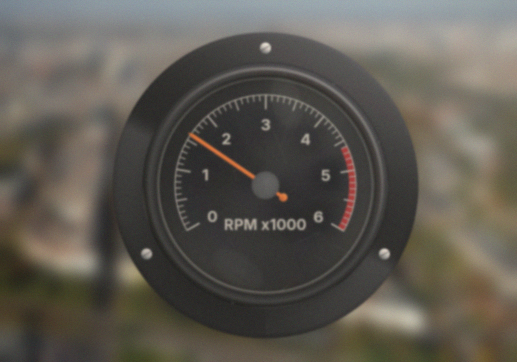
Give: 1600 rpm
